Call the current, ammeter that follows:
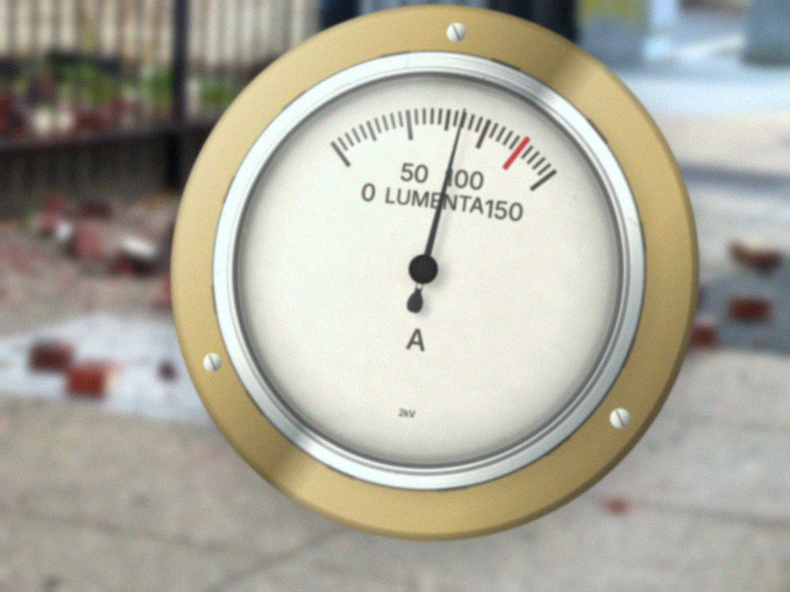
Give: 85 A
